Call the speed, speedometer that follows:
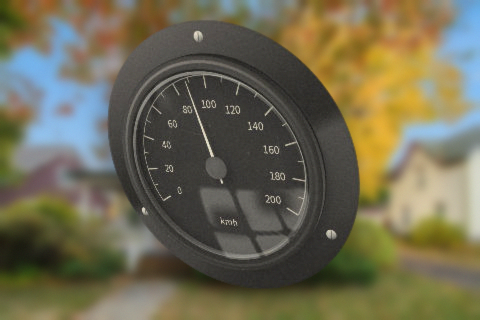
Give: 90 km/h
